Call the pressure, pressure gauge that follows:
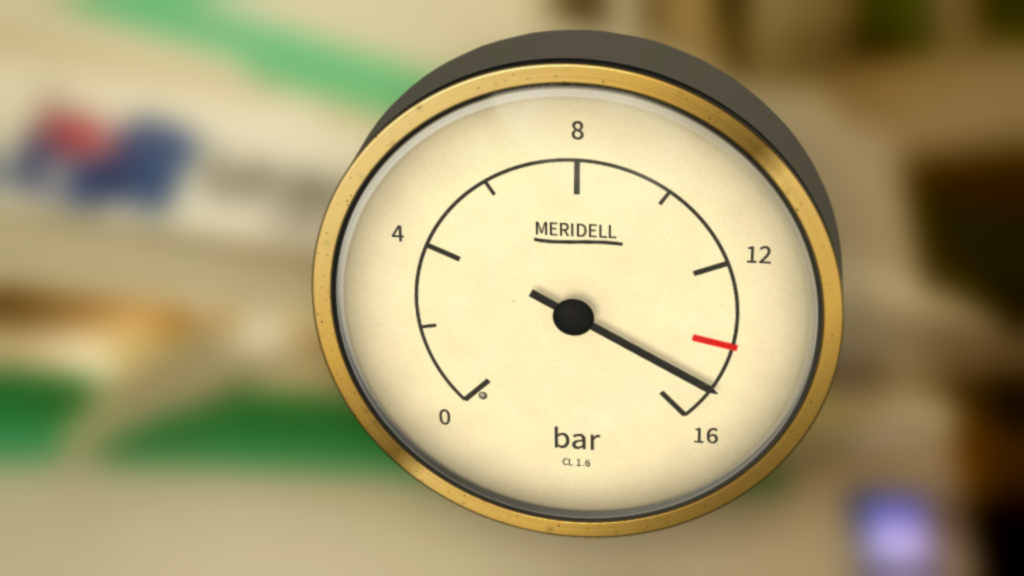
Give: 15 bar
